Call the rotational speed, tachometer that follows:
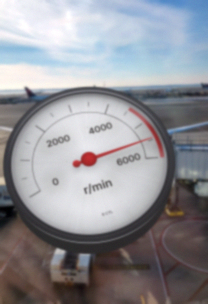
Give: 5500 rpm
